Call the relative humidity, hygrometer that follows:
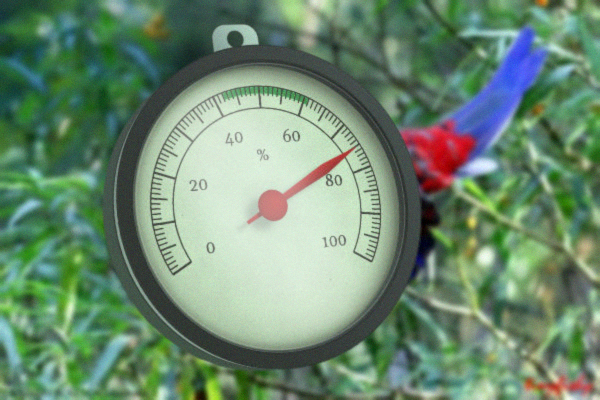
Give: 75 %
